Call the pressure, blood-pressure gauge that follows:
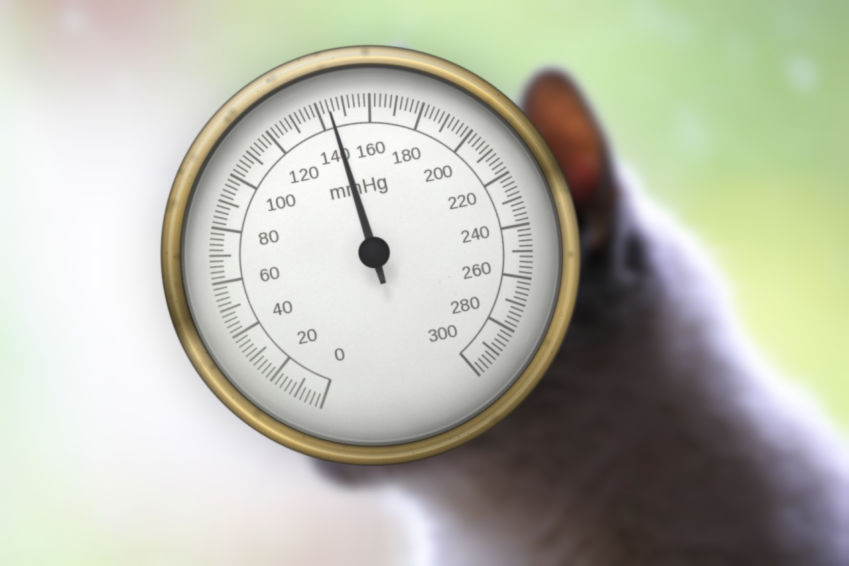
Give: 144 mmHg
